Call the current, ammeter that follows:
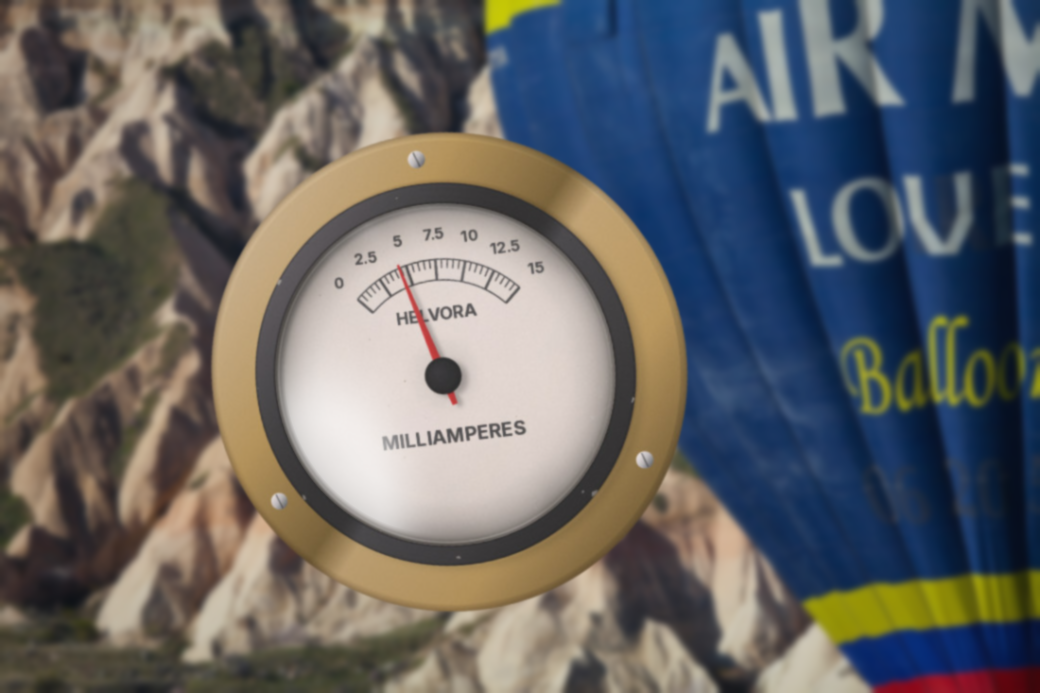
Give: 4.5 mA
